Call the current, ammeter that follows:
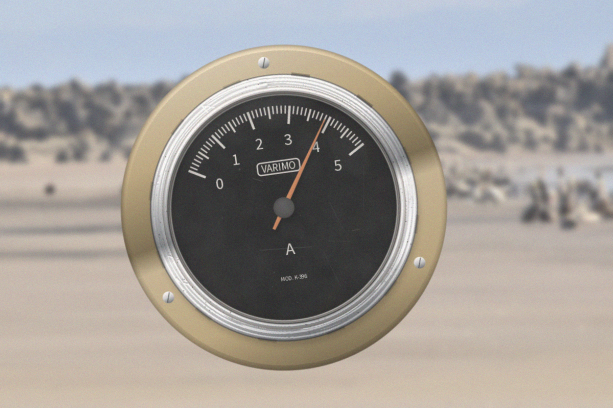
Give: 3.9 A
